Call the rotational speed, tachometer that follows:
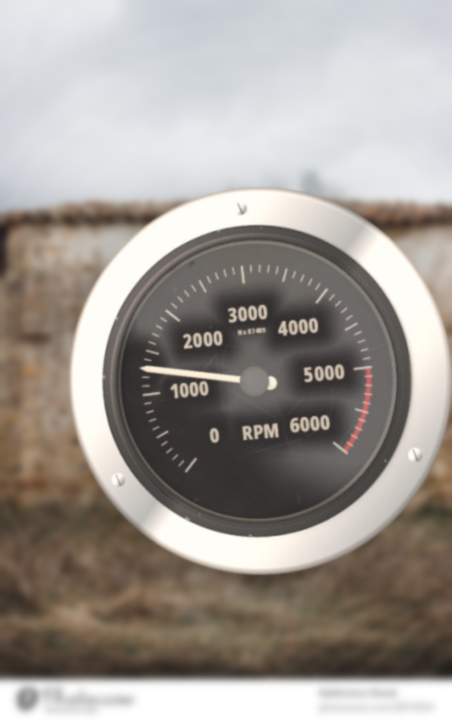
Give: 1300 rpm
